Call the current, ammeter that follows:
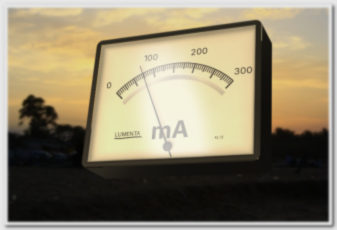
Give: 75 mA
